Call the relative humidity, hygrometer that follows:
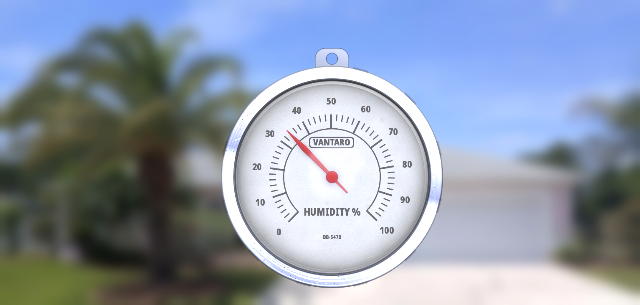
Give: 34 %
